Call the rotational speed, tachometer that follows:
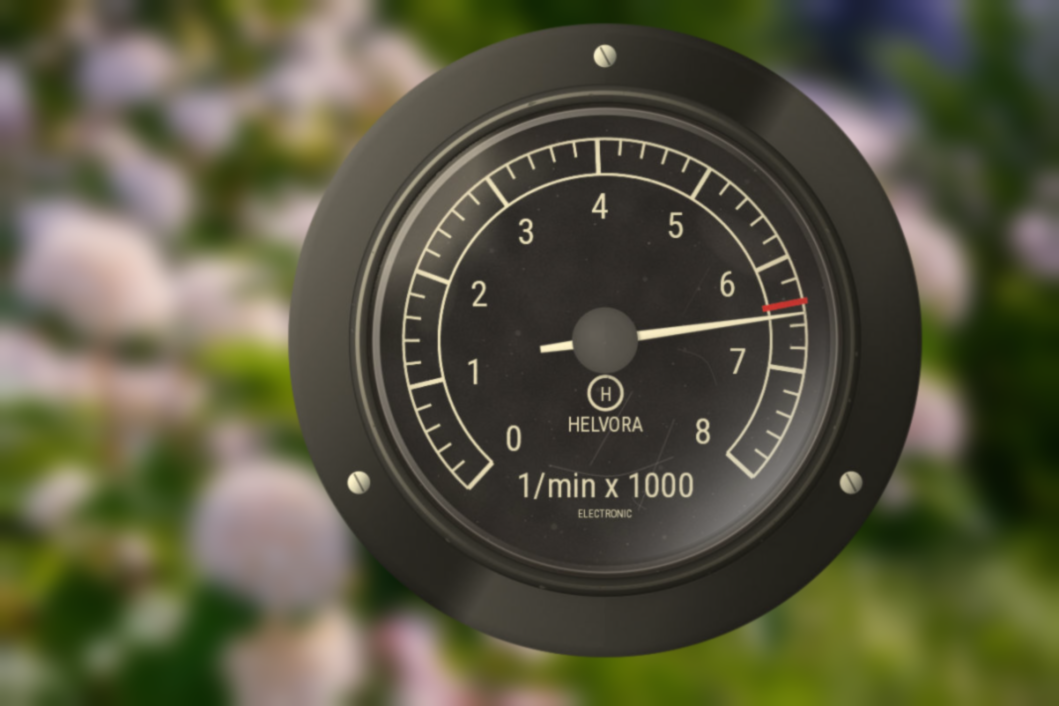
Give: 6500 rpm
